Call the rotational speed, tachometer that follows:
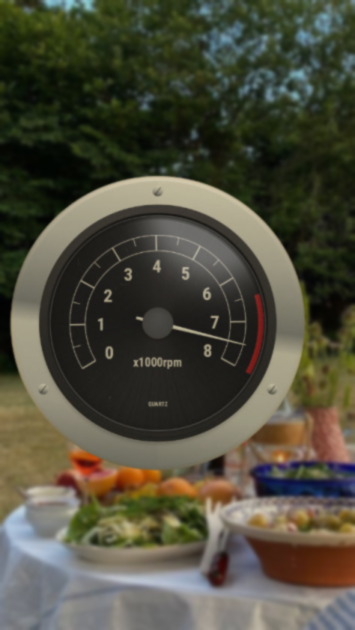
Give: 7500 rpm
